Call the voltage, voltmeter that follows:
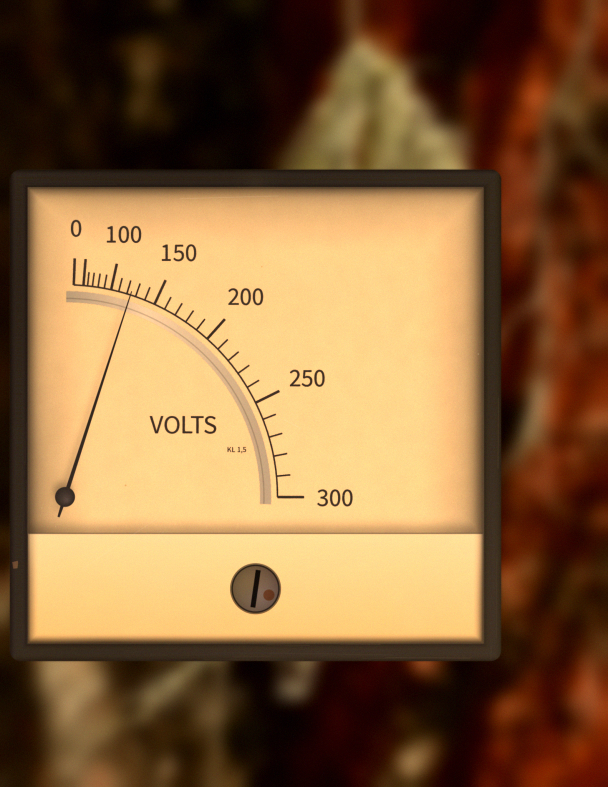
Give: 125 V
